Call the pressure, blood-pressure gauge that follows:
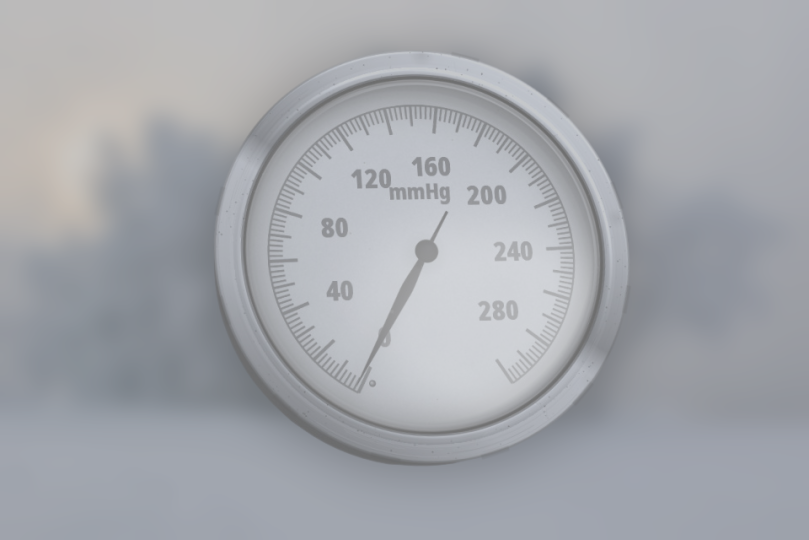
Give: 2 mmHg
